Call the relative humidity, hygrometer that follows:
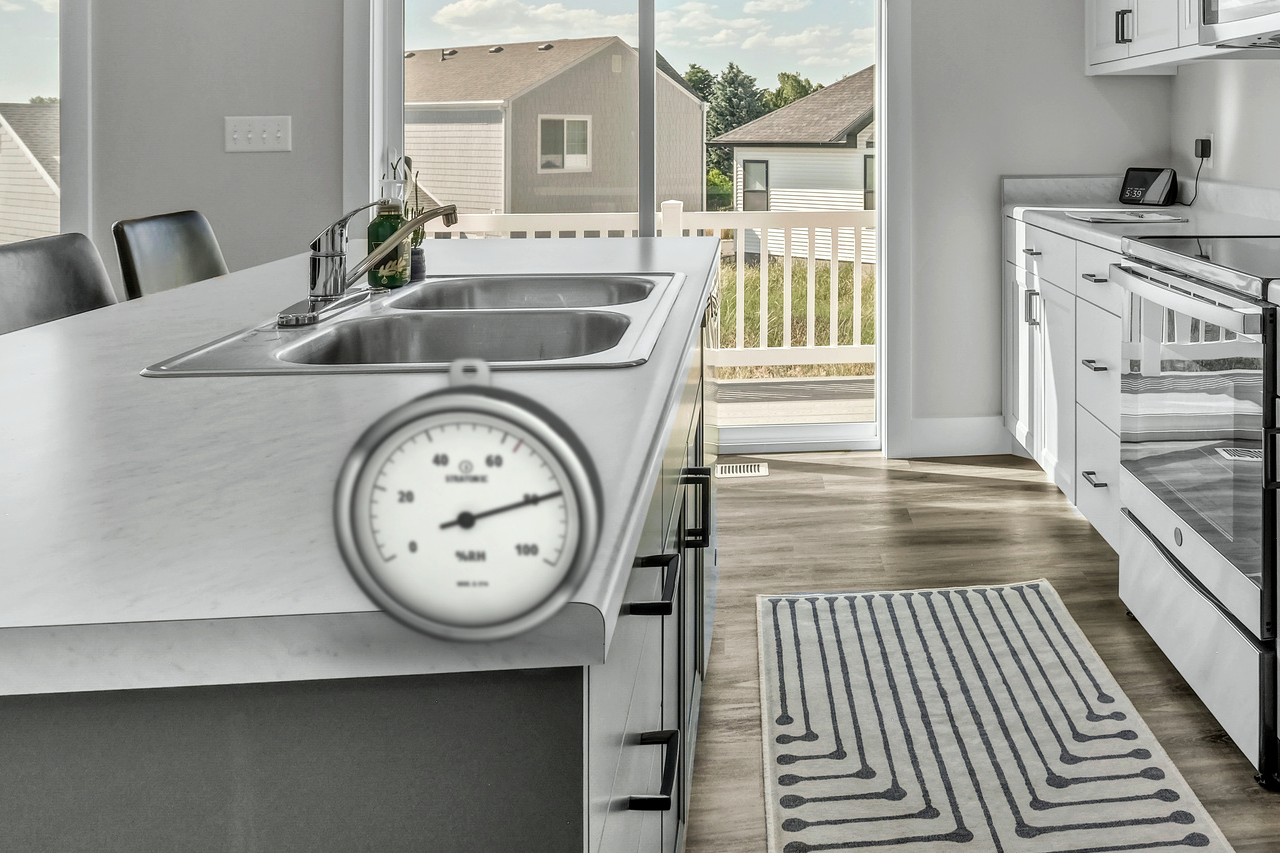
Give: 80 %
